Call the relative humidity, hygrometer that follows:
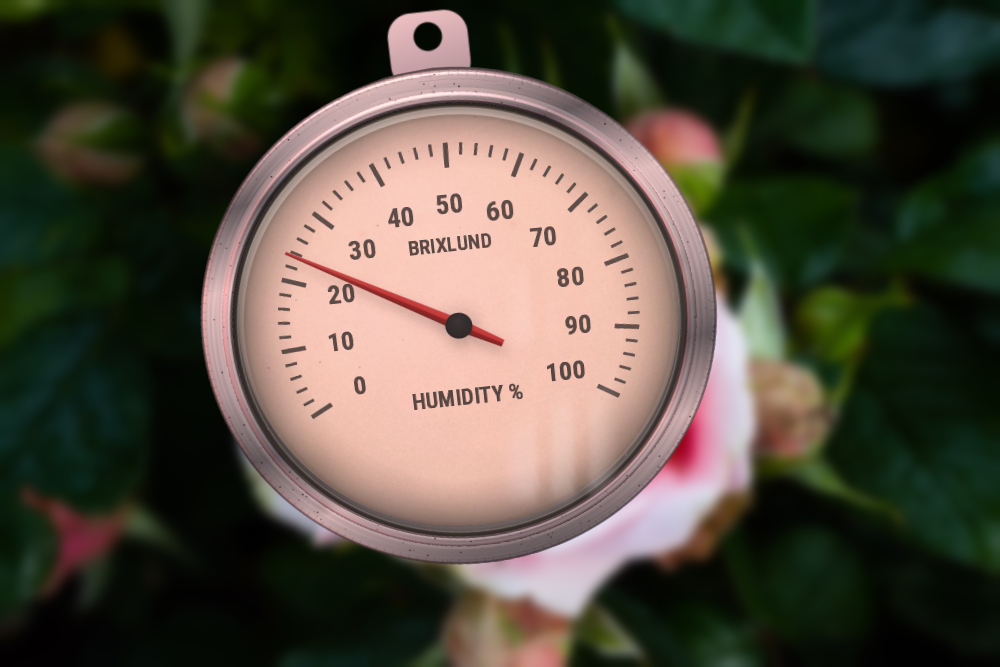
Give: 24 %
